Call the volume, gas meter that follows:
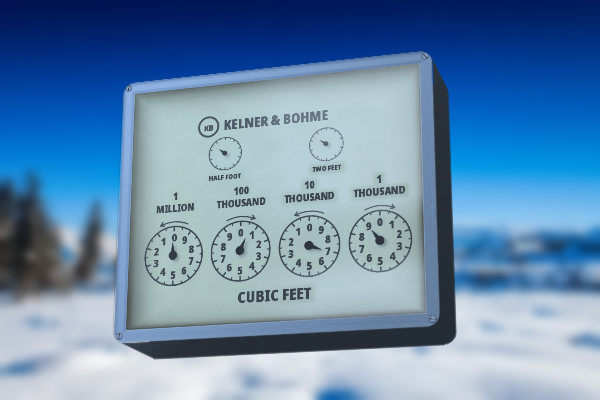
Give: 6900 ft³
